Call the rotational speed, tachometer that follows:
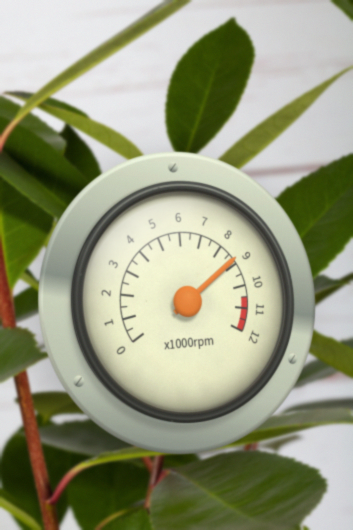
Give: 8750 rpm
